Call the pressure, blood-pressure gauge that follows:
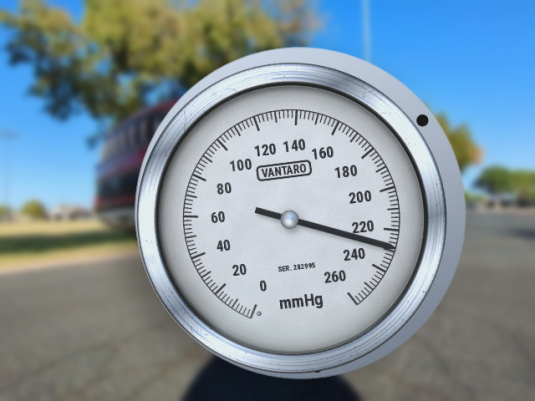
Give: 228 mmHg
